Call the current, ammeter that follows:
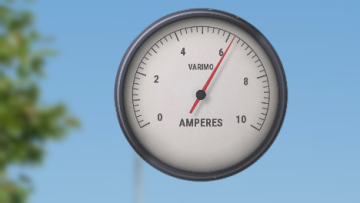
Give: 6.2 A
